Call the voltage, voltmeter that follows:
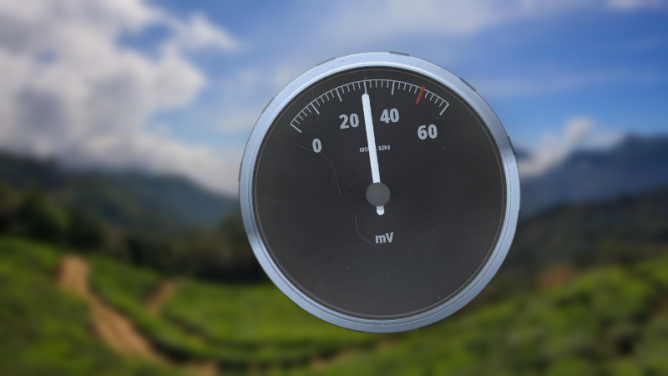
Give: 30 mV
